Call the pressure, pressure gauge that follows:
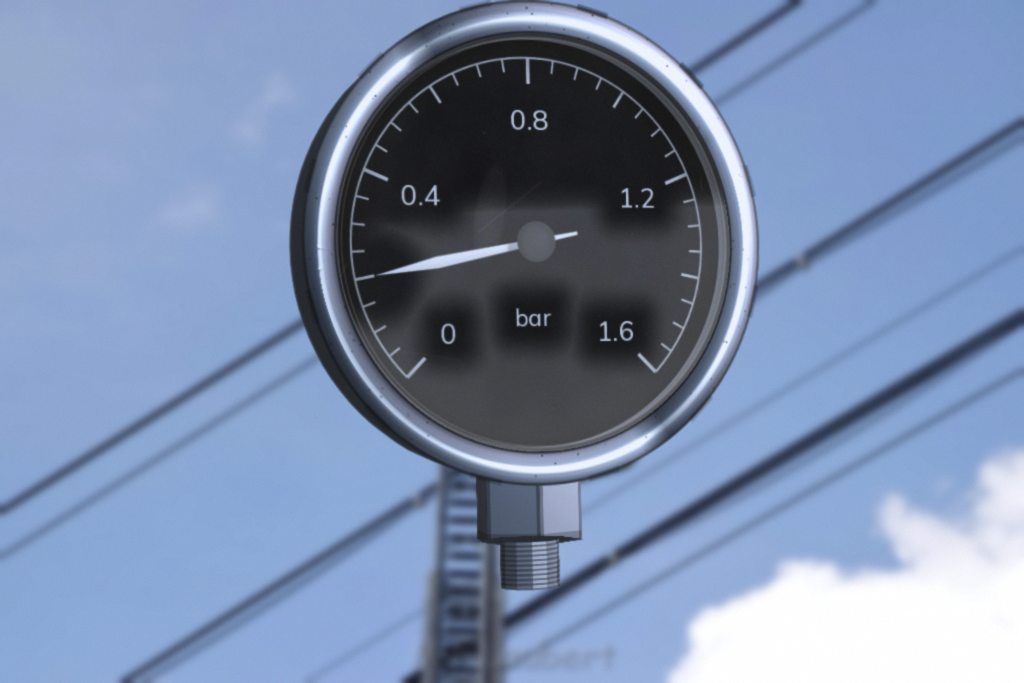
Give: 0.2 bar
